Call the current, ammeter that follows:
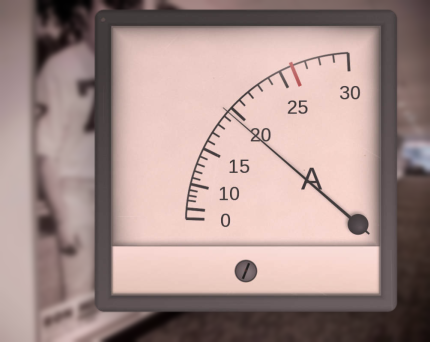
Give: 19.5 A
